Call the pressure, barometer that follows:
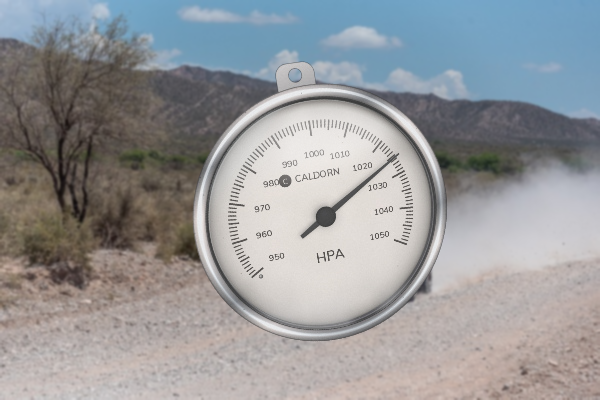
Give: 1025 hPa
